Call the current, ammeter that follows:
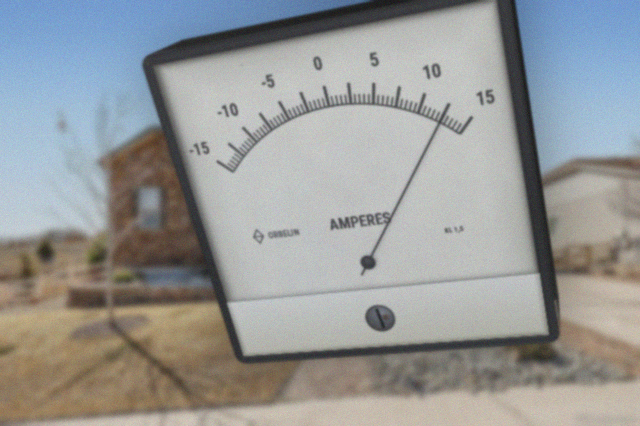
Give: 12.5 A
